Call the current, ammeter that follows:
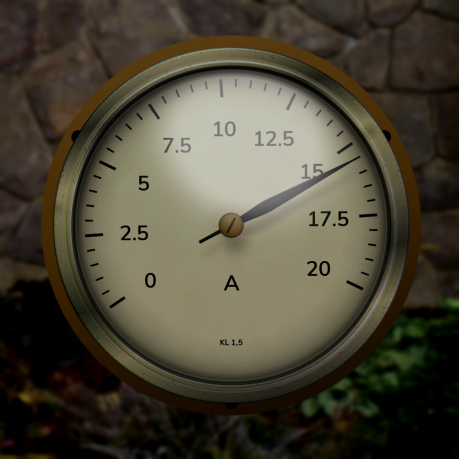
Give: 15.5 A
